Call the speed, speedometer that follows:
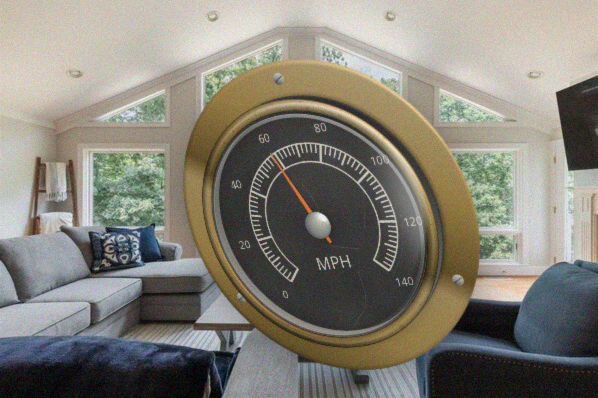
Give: 60 mph
